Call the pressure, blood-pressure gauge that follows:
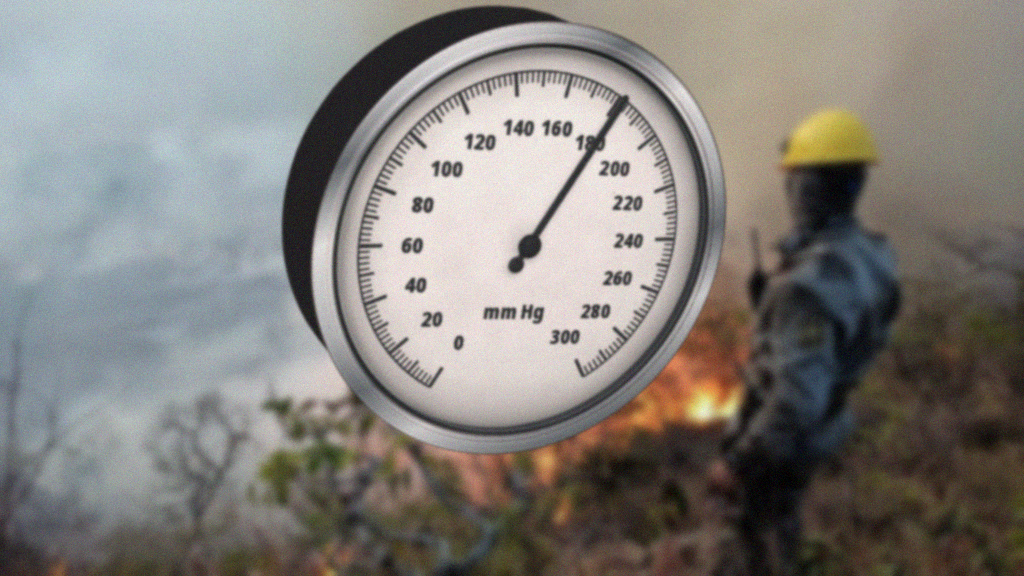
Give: 180 mmHg
